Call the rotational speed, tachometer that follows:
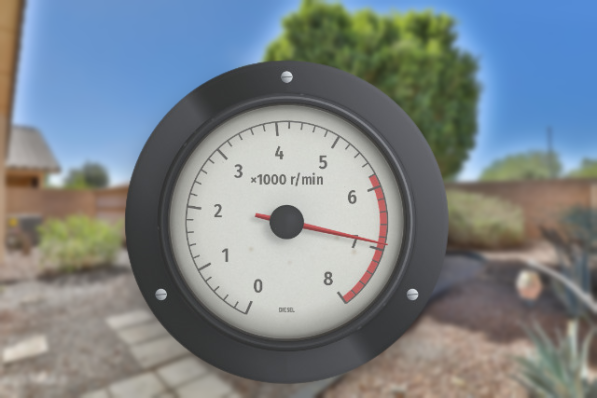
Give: 6900 rpm
